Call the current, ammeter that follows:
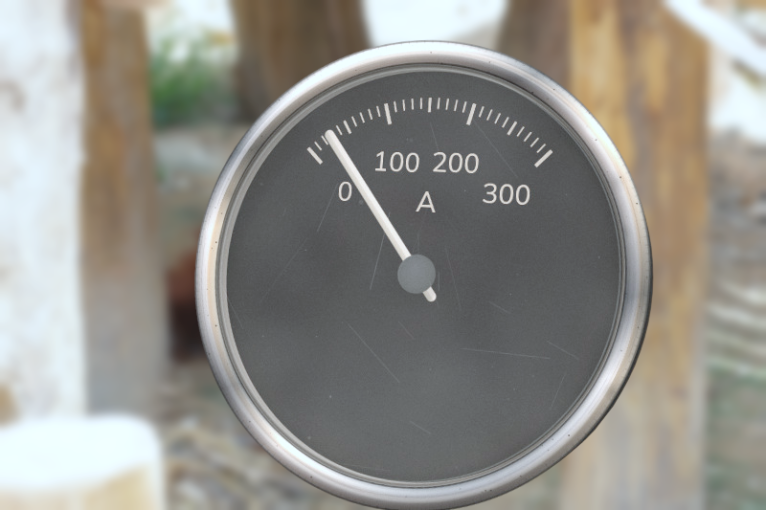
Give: 30 A
